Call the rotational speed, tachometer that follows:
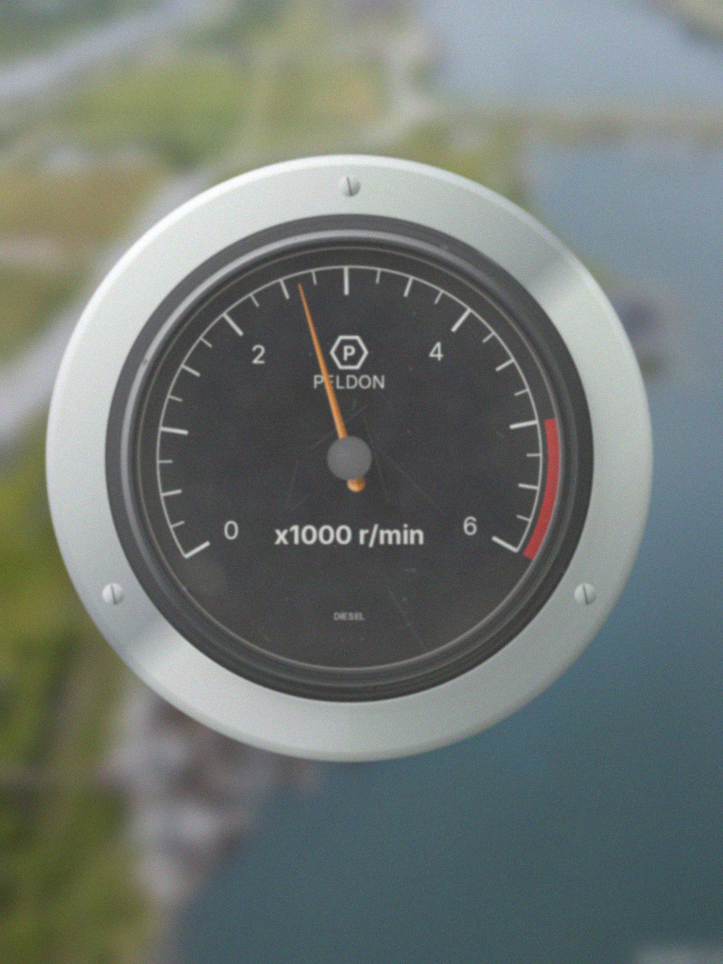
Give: 2625 rpm
